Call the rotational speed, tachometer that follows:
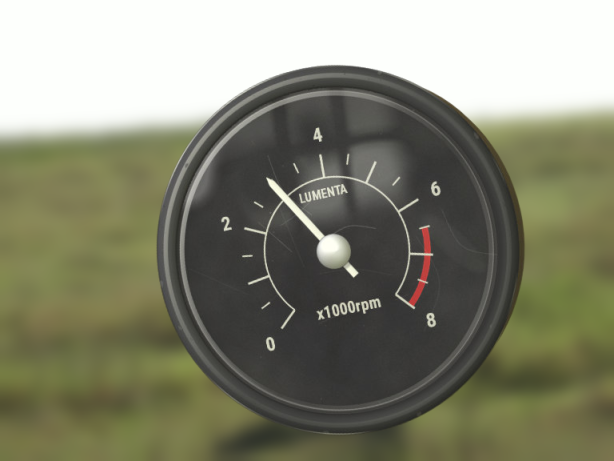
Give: 3000 rpm
